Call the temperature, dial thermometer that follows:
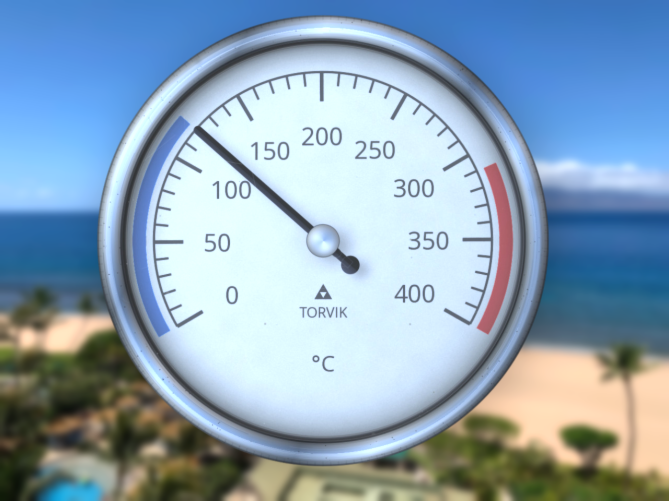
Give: 120 °C
